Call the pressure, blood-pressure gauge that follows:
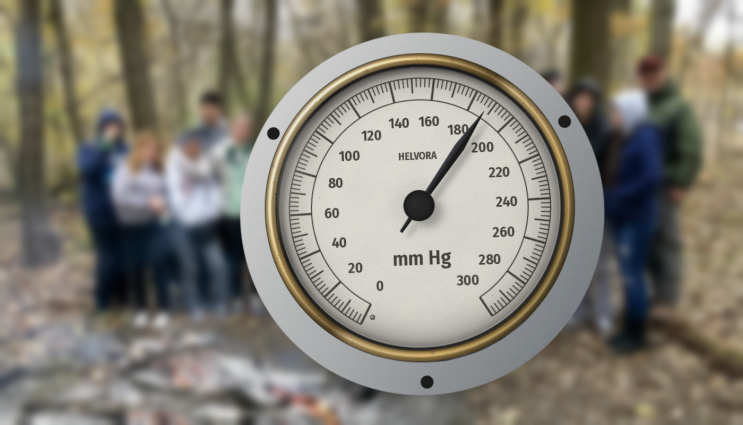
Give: 188 mmHg
